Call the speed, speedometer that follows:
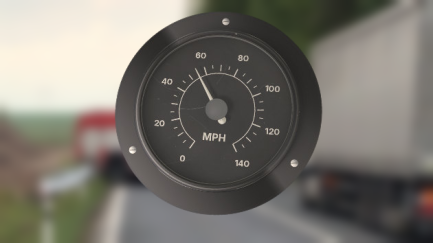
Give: 55 mph
